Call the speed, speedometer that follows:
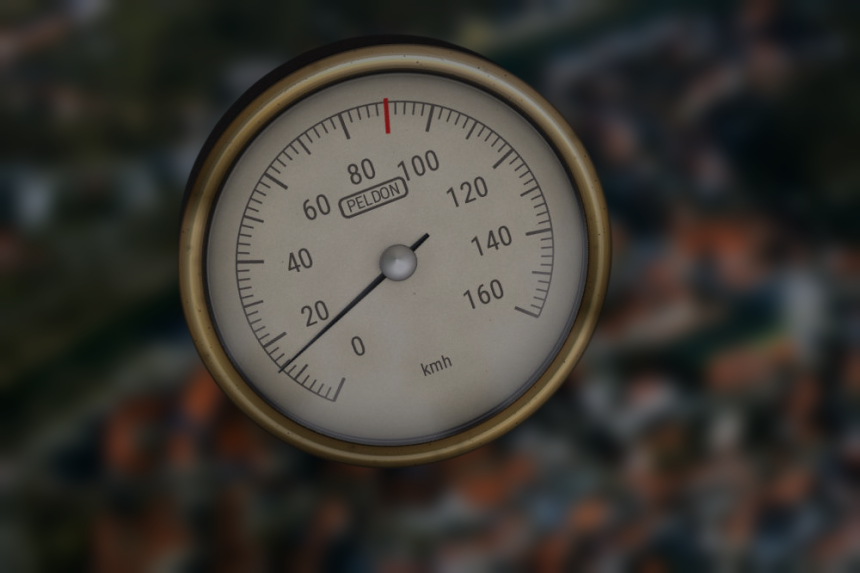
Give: 14 km/h
